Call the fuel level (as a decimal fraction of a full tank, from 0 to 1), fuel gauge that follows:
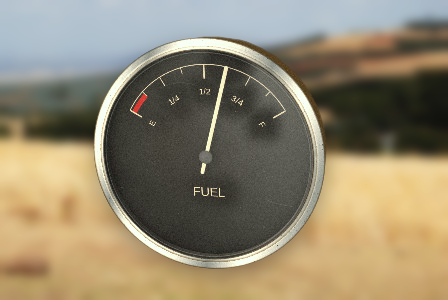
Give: 0.625
